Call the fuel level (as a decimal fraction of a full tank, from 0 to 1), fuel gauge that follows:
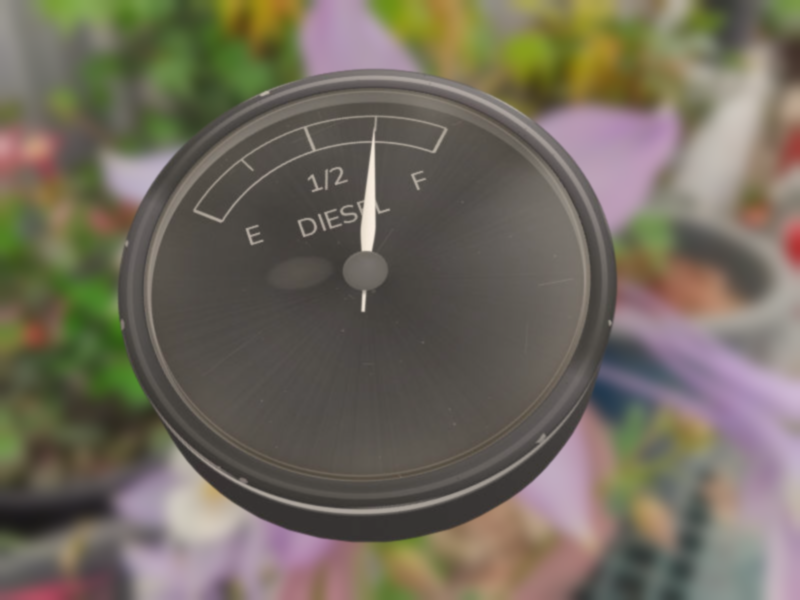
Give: 0.75
